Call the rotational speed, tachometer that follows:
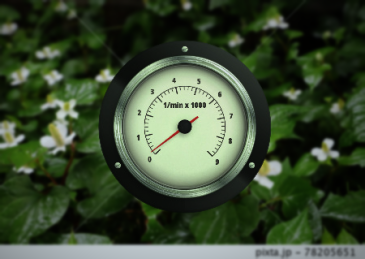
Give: 200 rpm
